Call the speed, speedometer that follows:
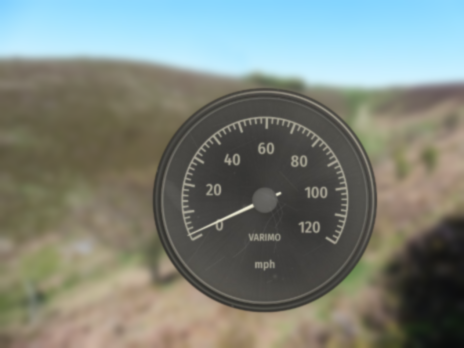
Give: 2 mph
